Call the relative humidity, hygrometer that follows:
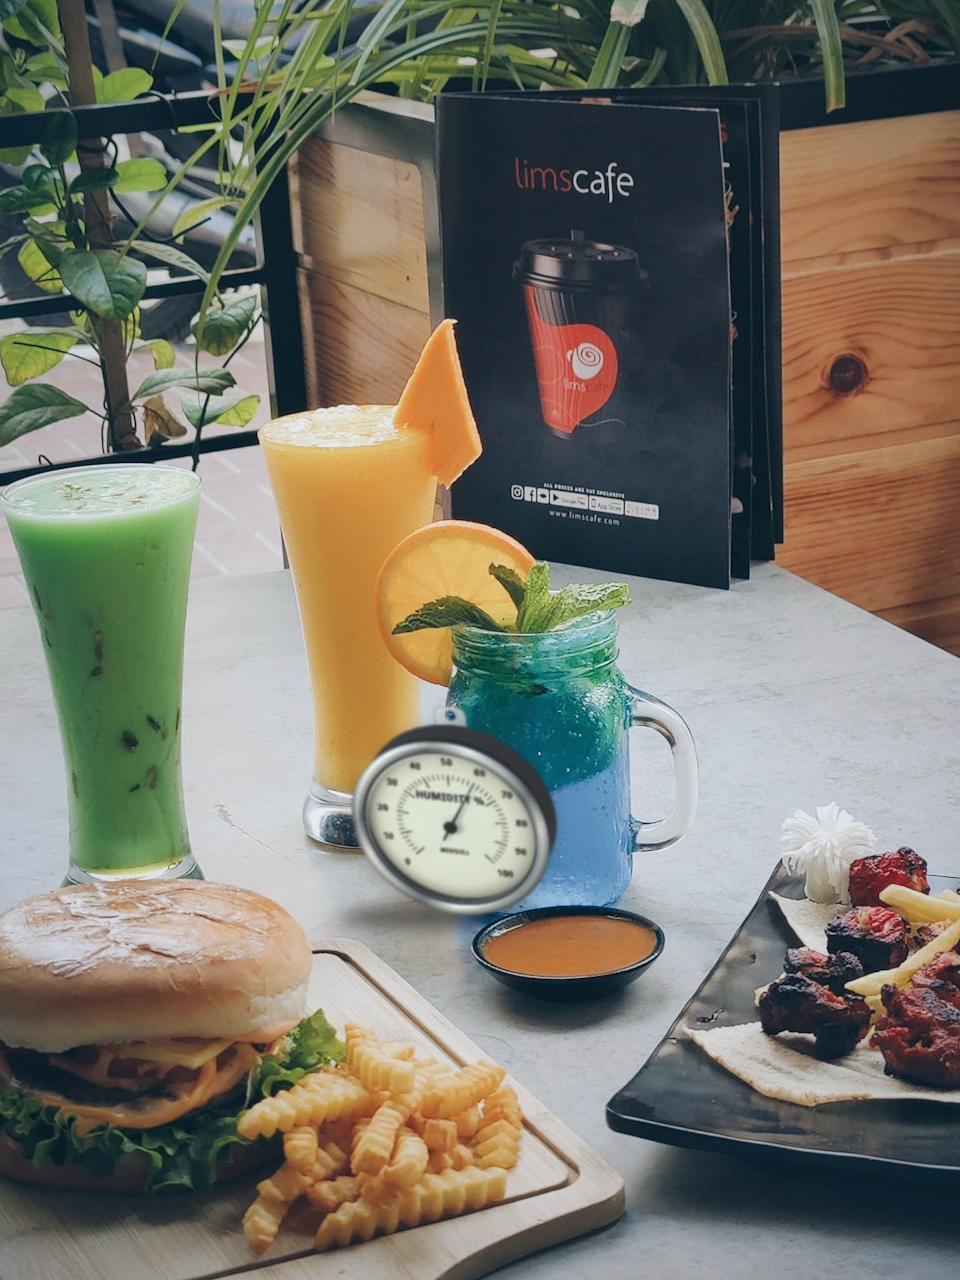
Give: 60 %
